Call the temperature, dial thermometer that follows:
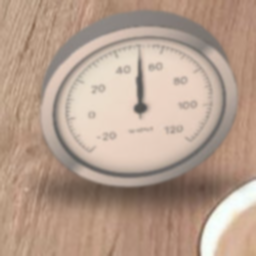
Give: 50 °F
